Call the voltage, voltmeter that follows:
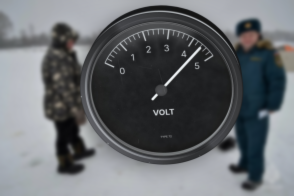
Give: 4.4 V
